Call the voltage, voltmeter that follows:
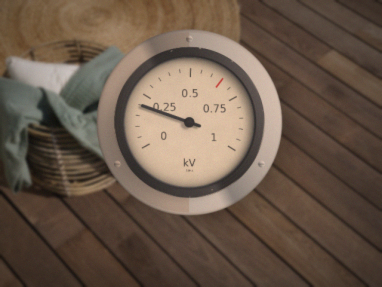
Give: 0.2 kV
